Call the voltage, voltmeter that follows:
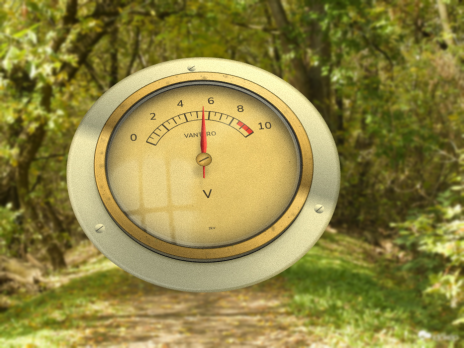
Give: 5.5 V
